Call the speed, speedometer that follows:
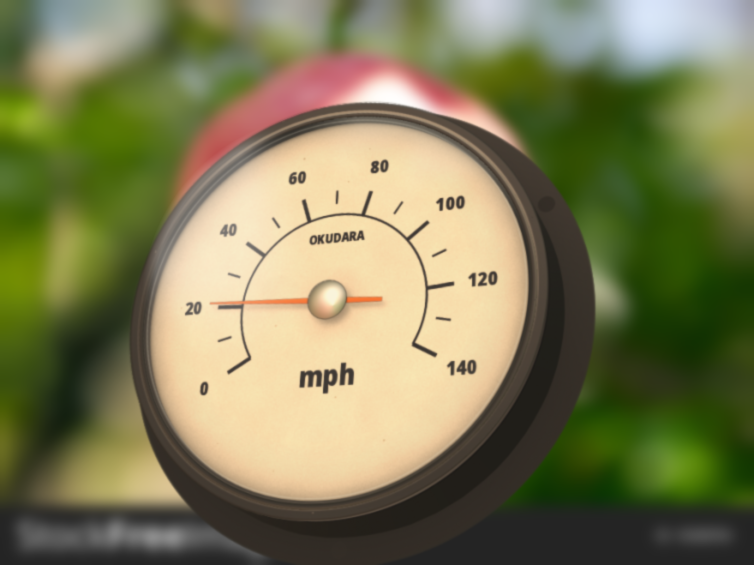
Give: 20 mph
